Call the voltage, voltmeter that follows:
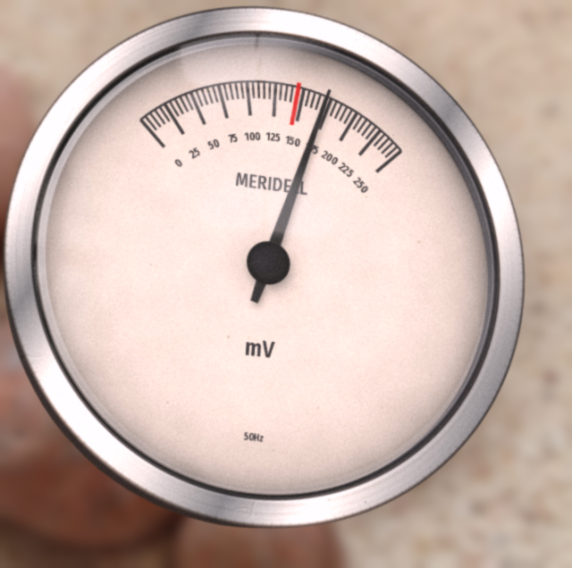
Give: 170 mV
